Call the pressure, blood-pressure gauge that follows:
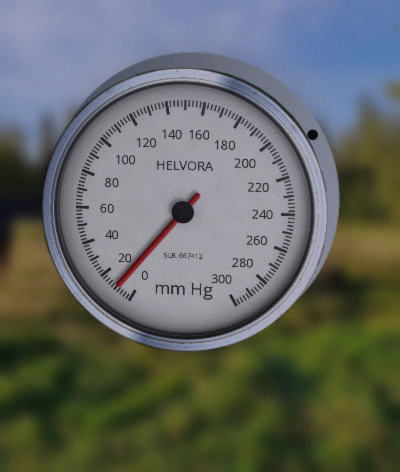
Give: 10 mmHg
